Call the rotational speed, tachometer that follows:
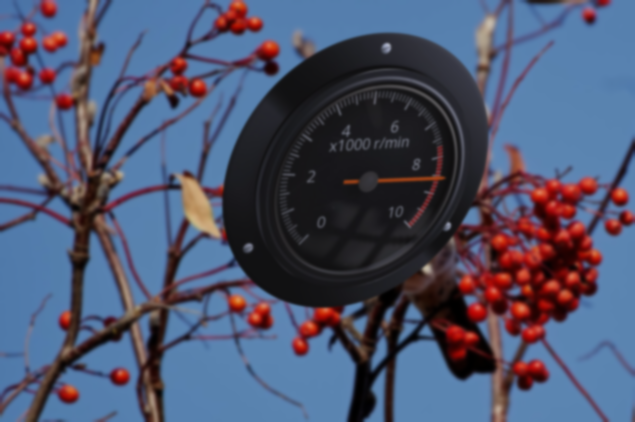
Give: 8500 rpm
